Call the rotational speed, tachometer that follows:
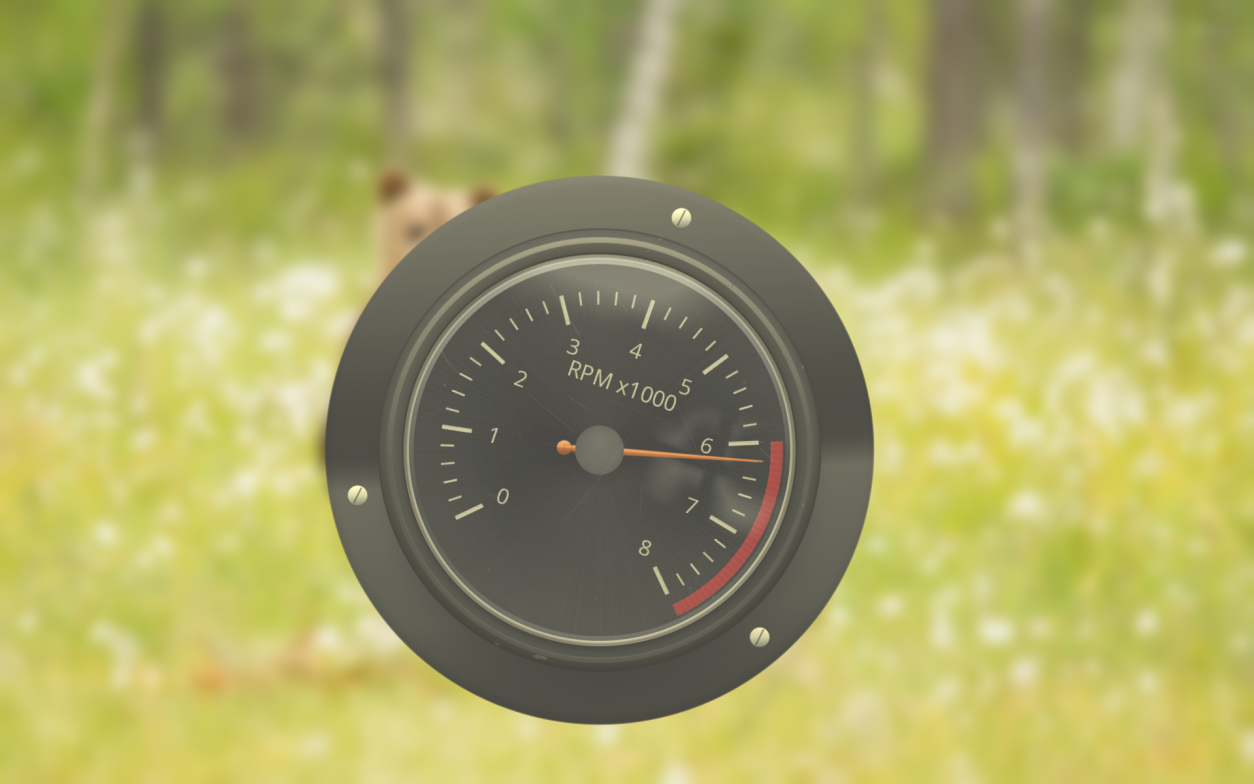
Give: 6200 rpm
